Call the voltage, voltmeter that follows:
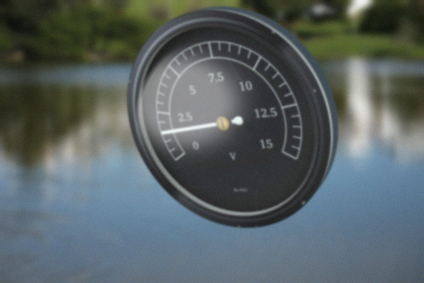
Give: 1.5 V
